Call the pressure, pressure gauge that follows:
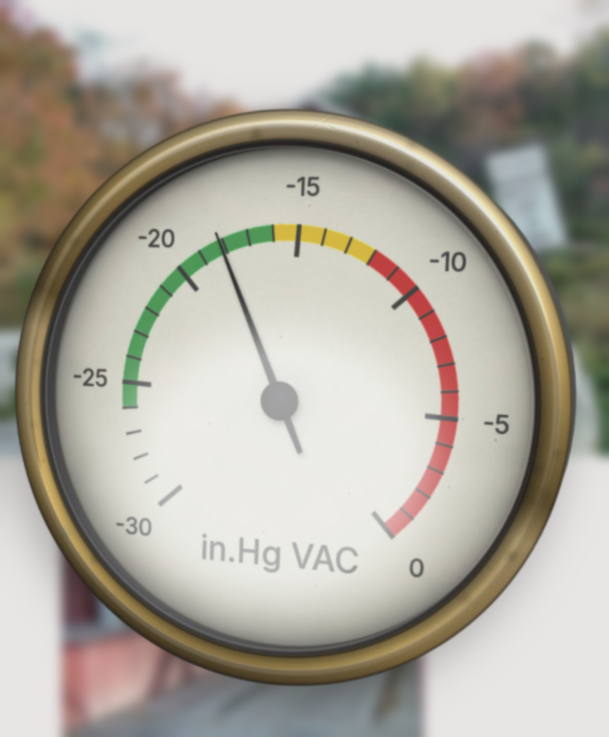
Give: -18 inHg
